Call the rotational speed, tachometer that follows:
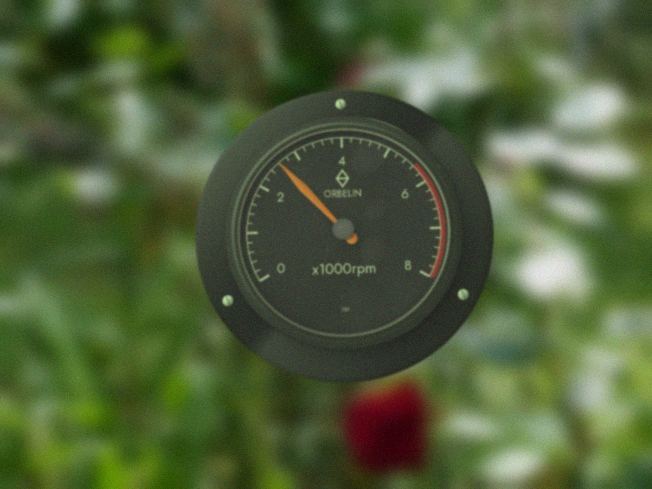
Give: 2600 rpm
